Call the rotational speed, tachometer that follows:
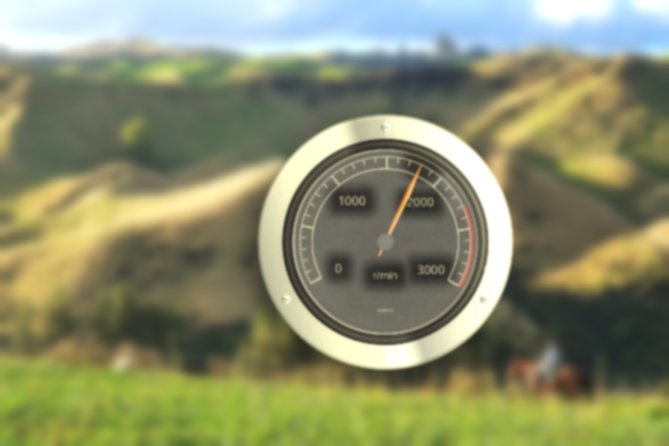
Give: 1800 rpm
